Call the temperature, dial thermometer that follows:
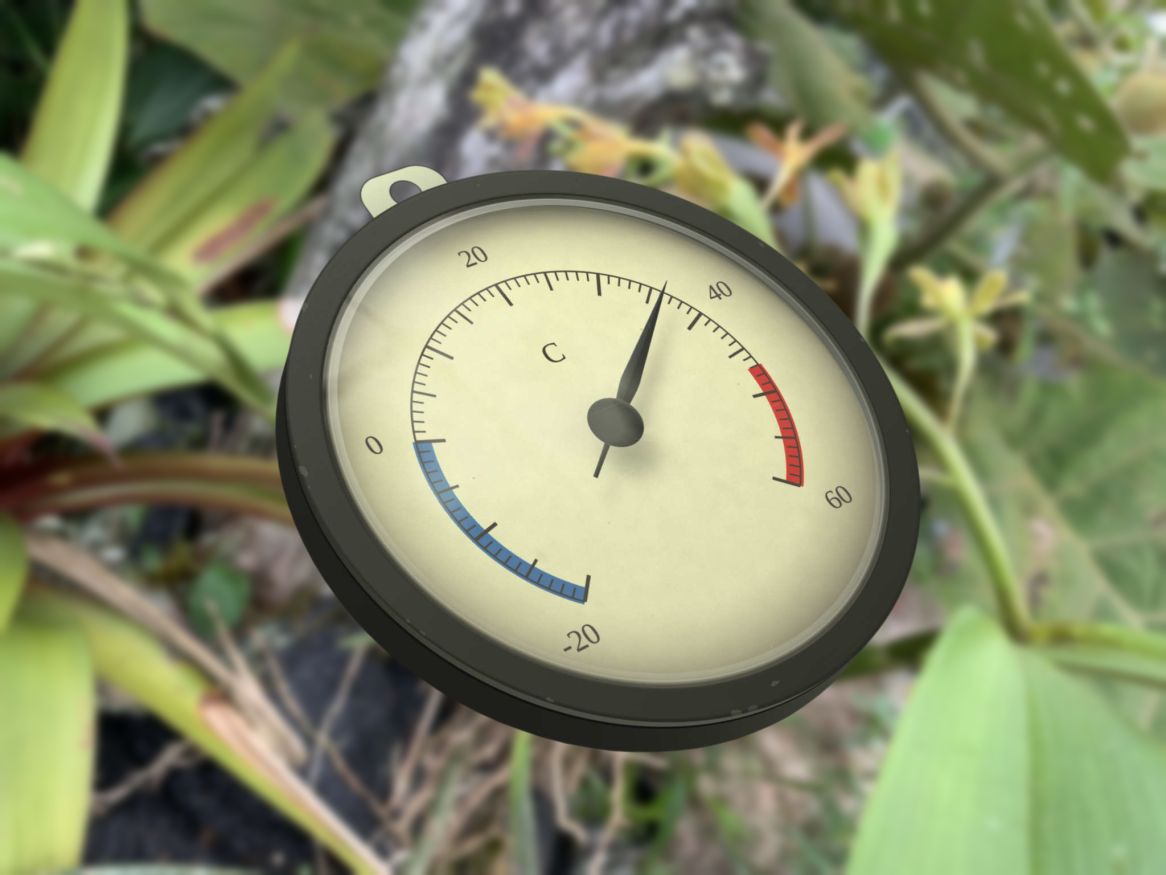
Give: 36 °C
